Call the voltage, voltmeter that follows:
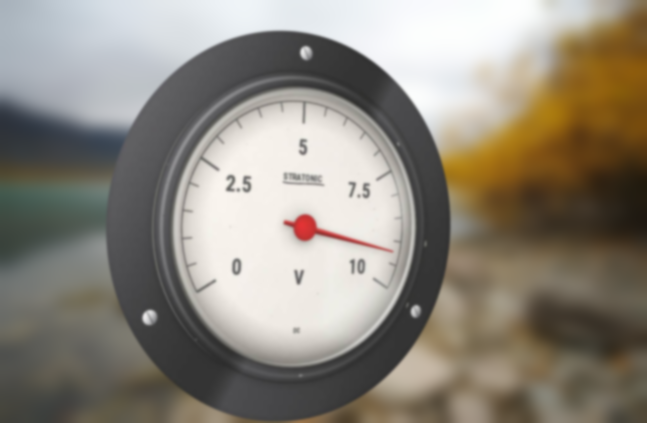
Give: 9.25 V
